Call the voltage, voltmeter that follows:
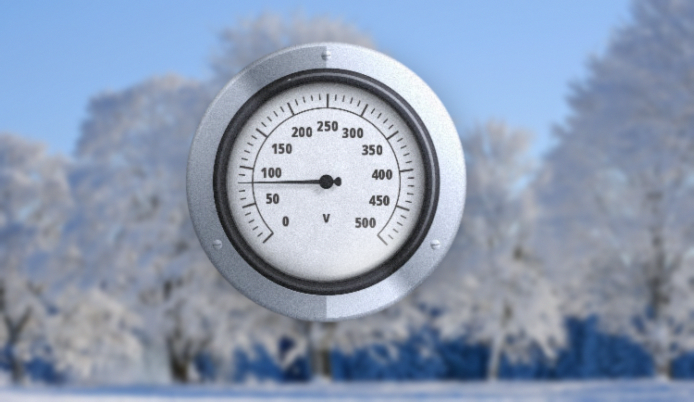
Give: 80 V
